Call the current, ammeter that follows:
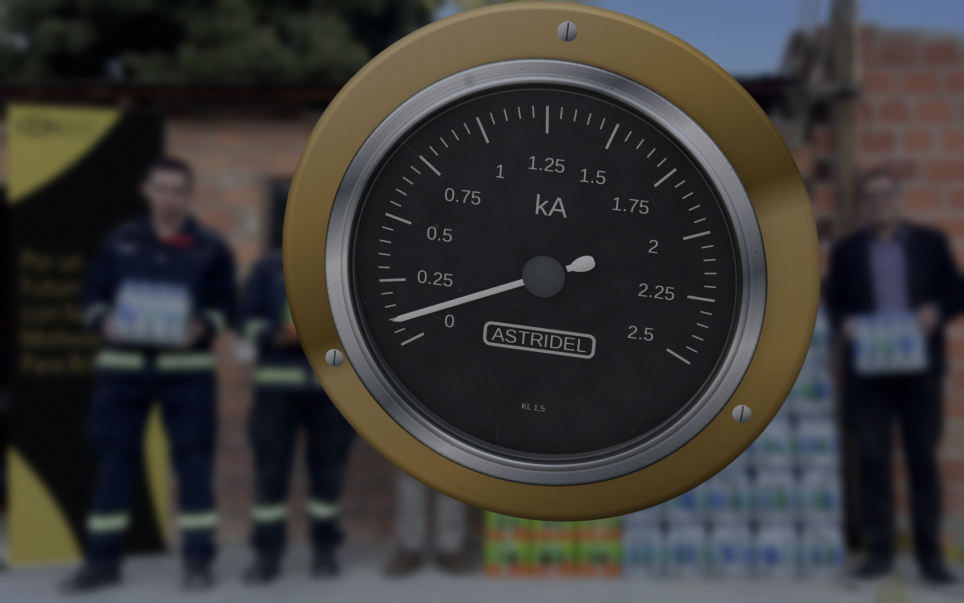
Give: 0.1 kA
